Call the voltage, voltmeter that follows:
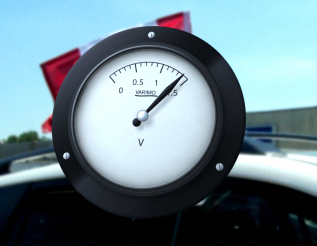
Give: 1.4 V
